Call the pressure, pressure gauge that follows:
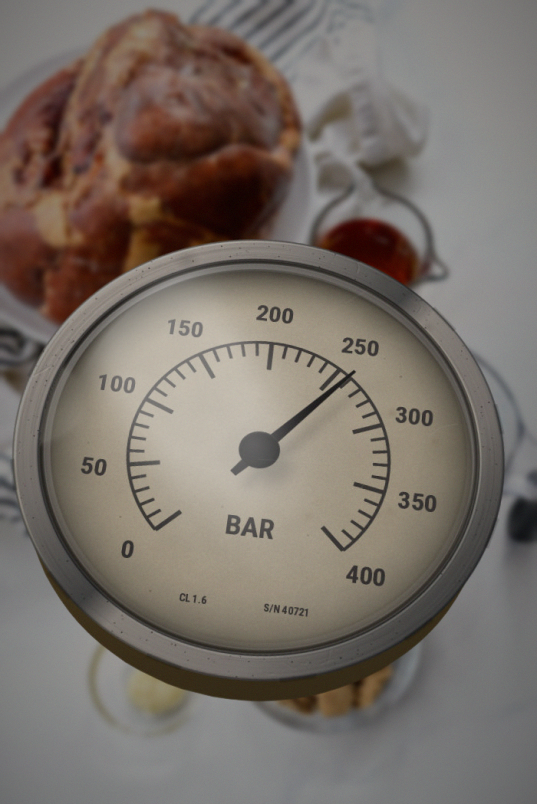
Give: 260 bar
